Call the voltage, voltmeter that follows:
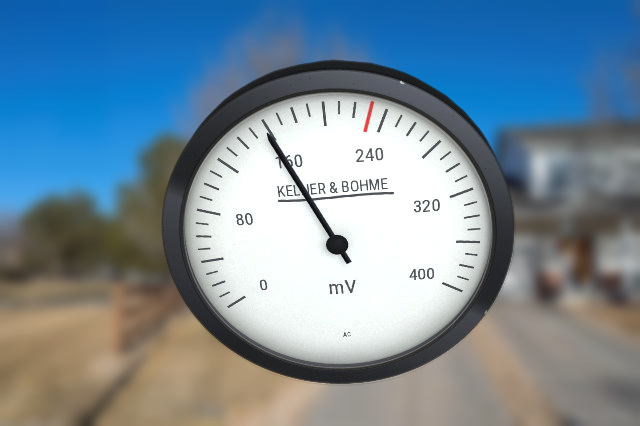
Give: 160 mV
